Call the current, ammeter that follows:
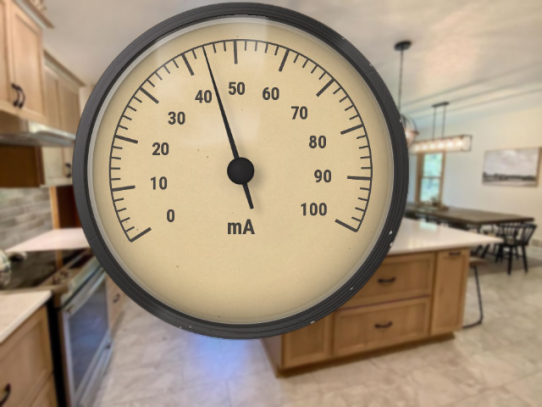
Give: 44 mA
